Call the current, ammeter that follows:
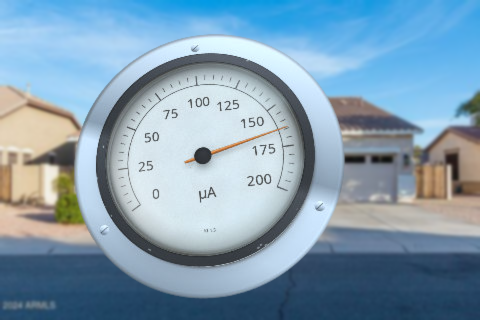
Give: 165 µA
